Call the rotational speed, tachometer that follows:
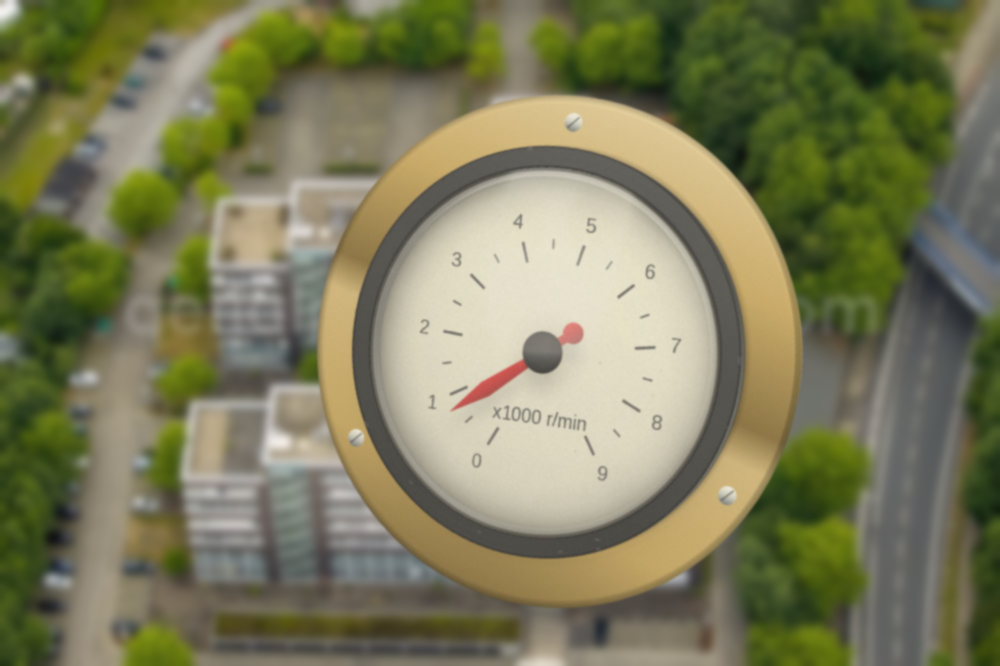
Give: 750 rpm
